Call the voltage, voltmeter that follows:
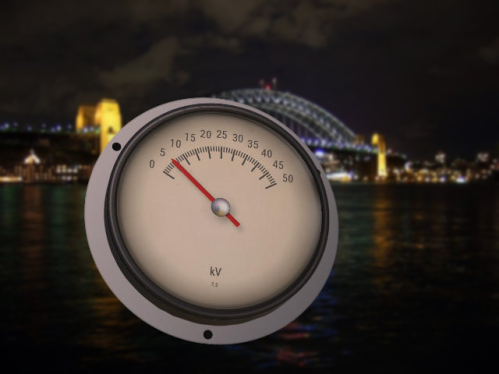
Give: 5 kV
